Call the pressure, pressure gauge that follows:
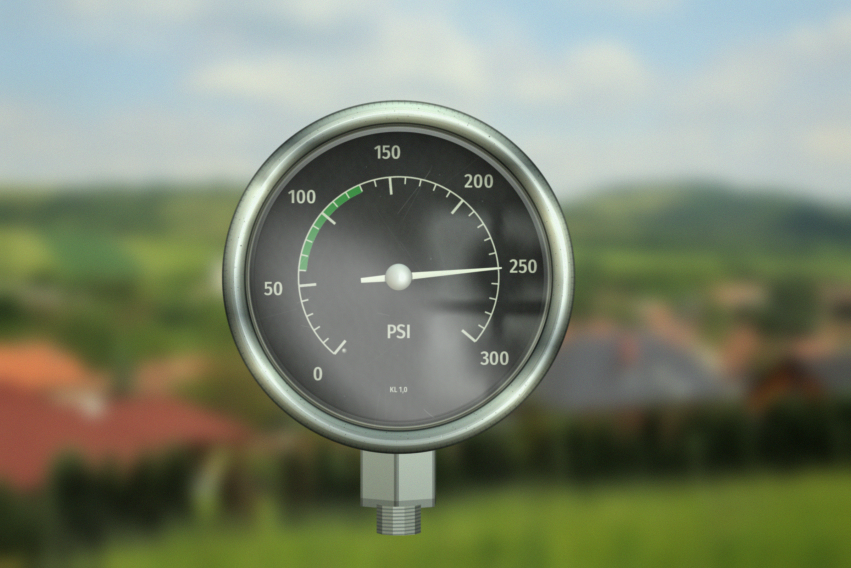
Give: 250 psi
